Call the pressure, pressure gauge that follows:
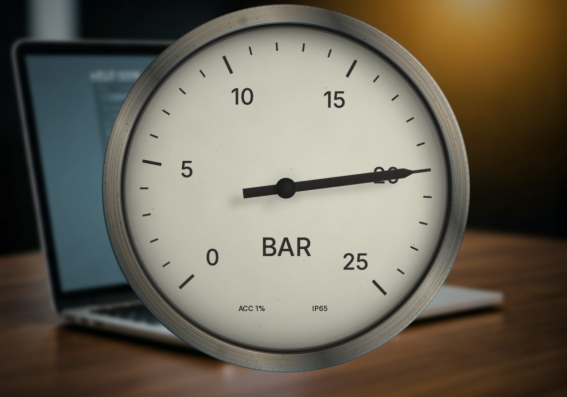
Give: 20 bar
